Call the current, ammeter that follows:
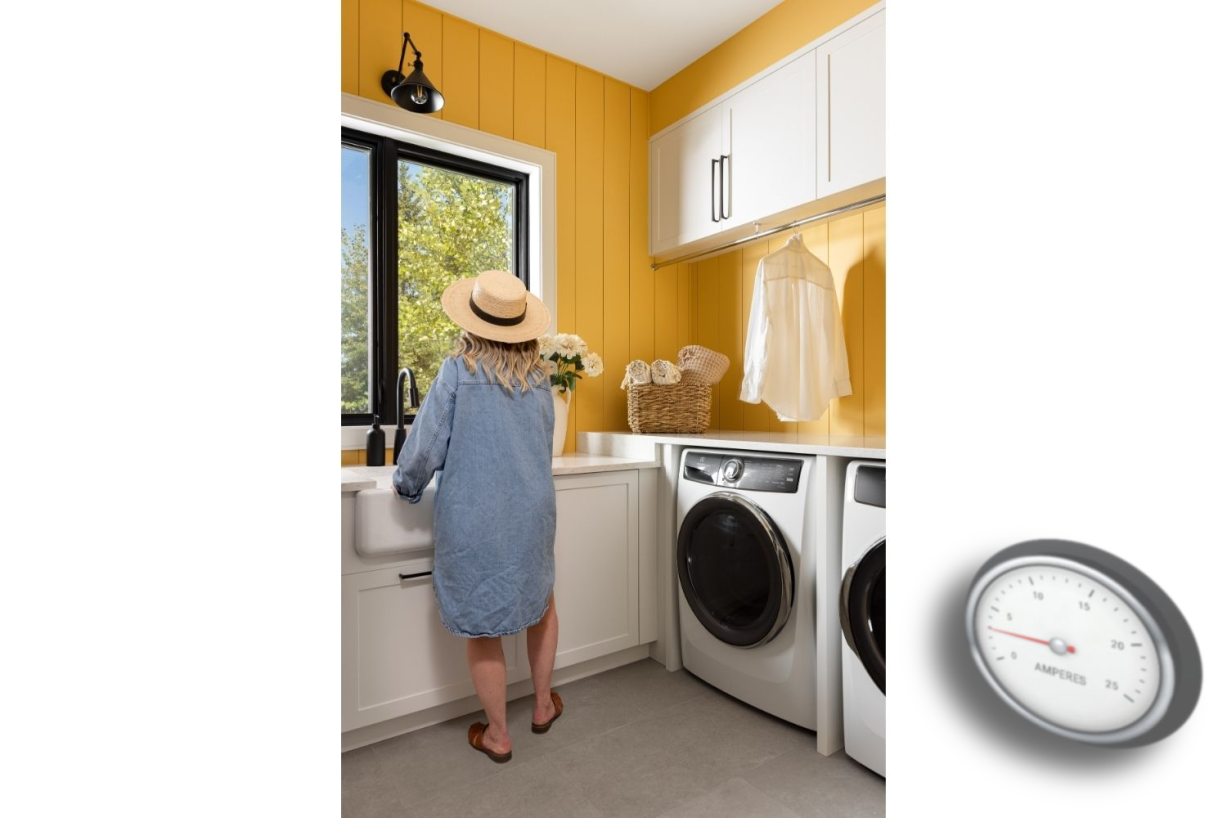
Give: 3 A
